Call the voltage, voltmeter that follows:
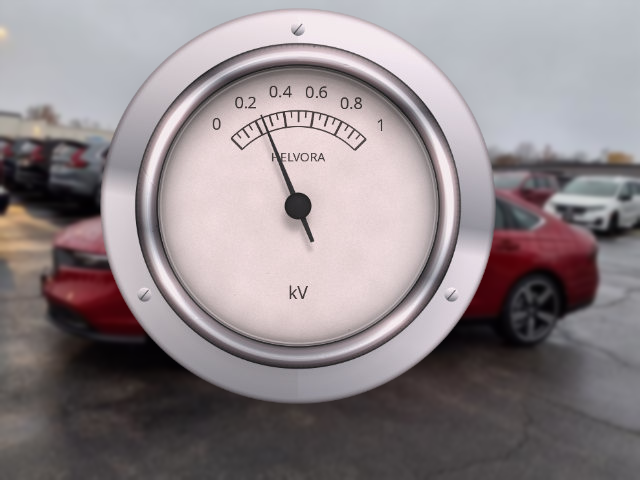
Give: 0.25 kV
